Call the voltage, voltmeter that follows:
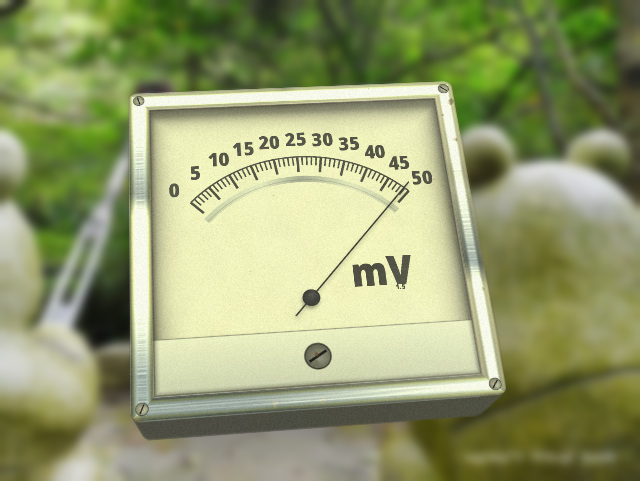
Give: 49 mV
